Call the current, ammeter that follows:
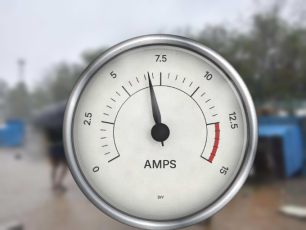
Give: 6.75 A
